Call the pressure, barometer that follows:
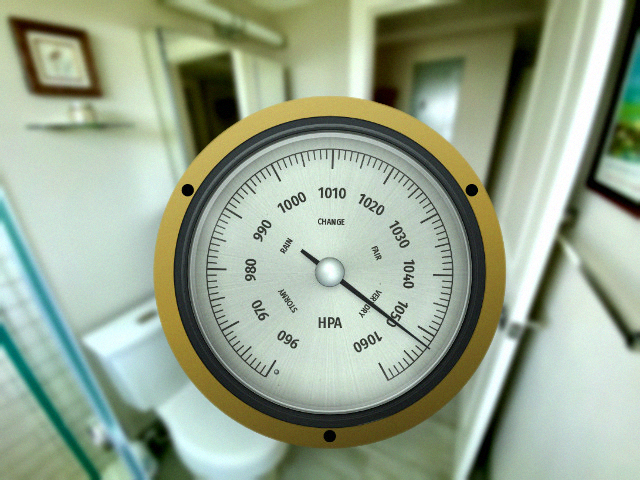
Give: 1052 hPa
